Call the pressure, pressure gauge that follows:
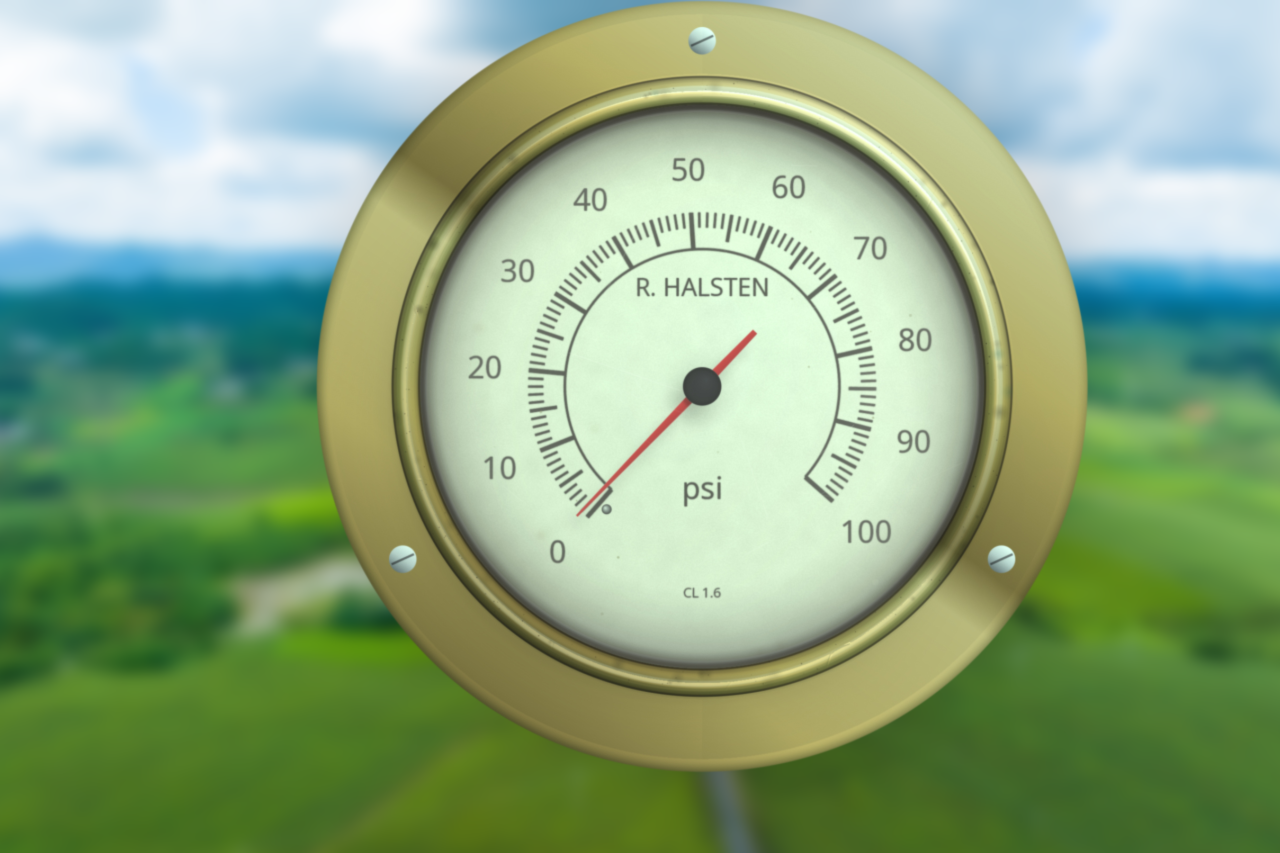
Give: 1 psi
